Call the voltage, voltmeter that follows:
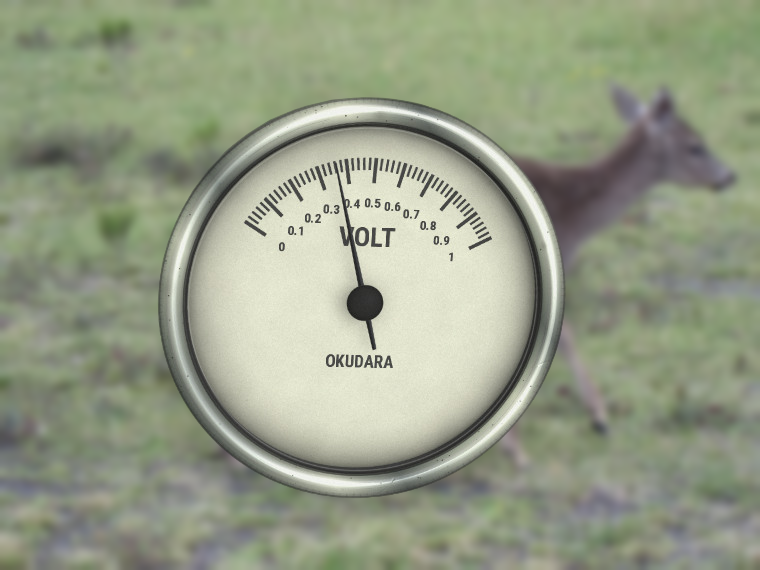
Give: 0.36 V
